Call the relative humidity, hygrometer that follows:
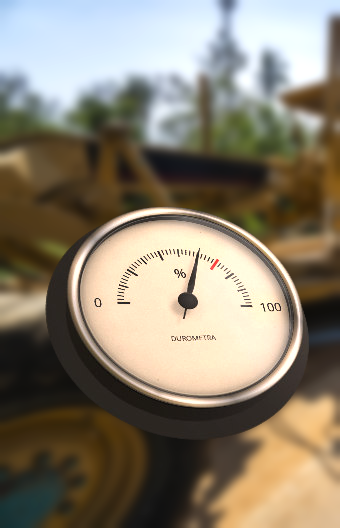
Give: 60 %
